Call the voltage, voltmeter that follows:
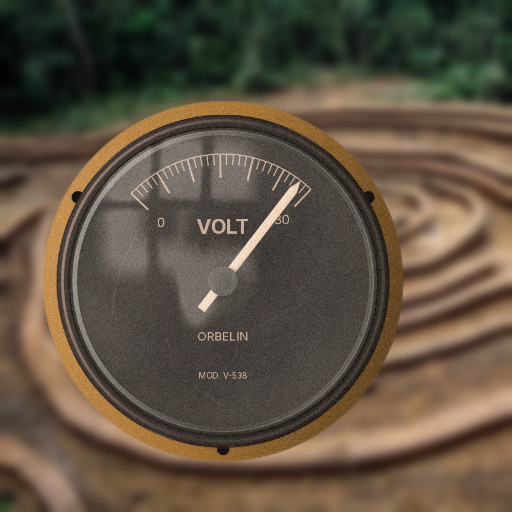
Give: 28 V
